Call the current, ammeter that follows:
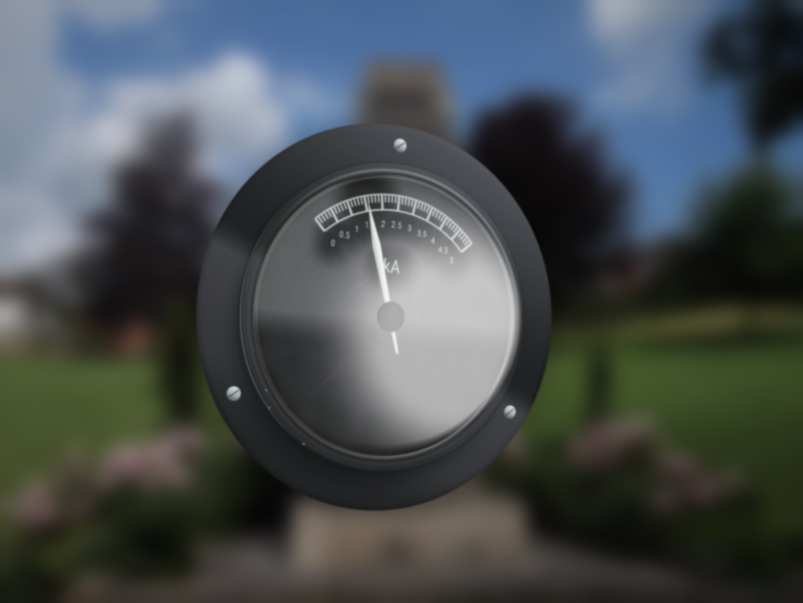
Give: 1.5 kA
